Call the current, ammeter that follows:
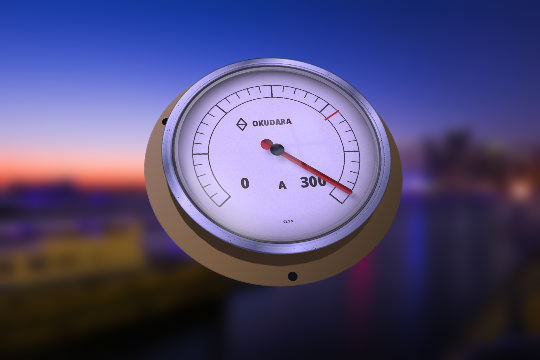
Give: 290 A
